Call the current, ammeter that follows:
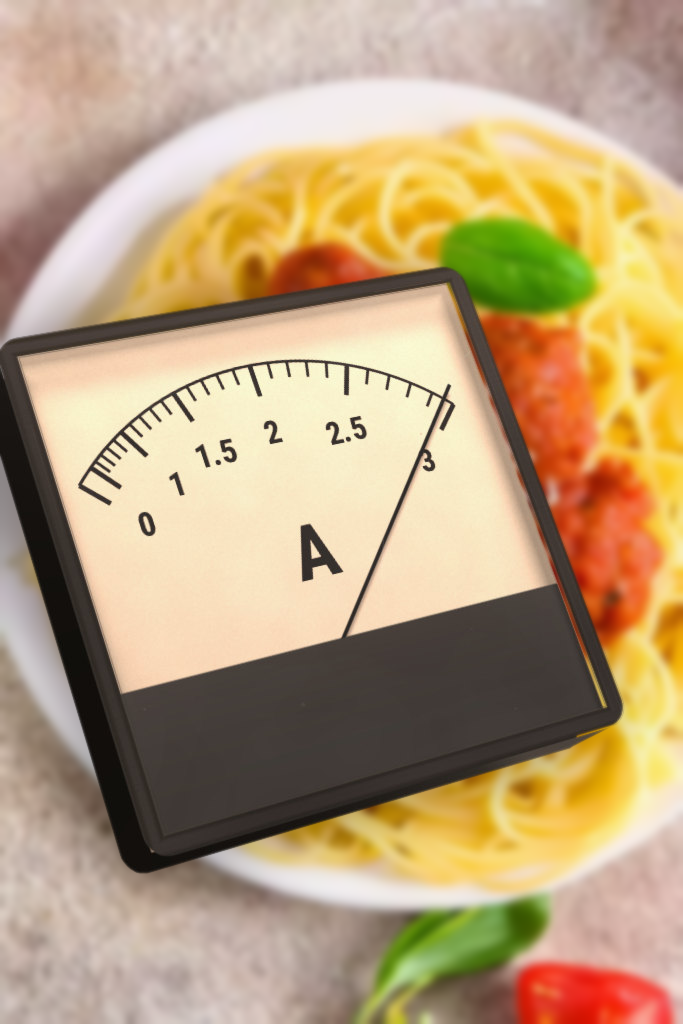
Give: 2.95 A
